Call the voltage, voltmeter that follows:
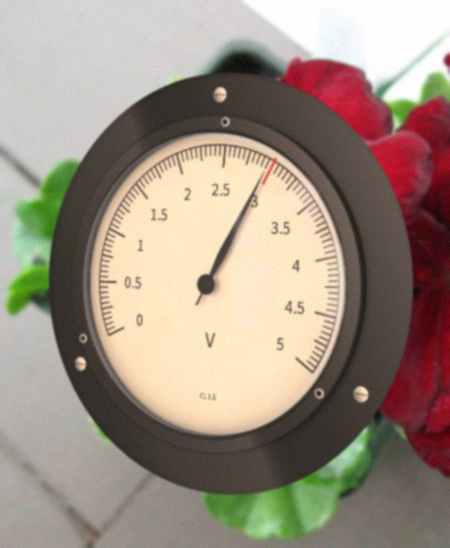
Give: 3 V
